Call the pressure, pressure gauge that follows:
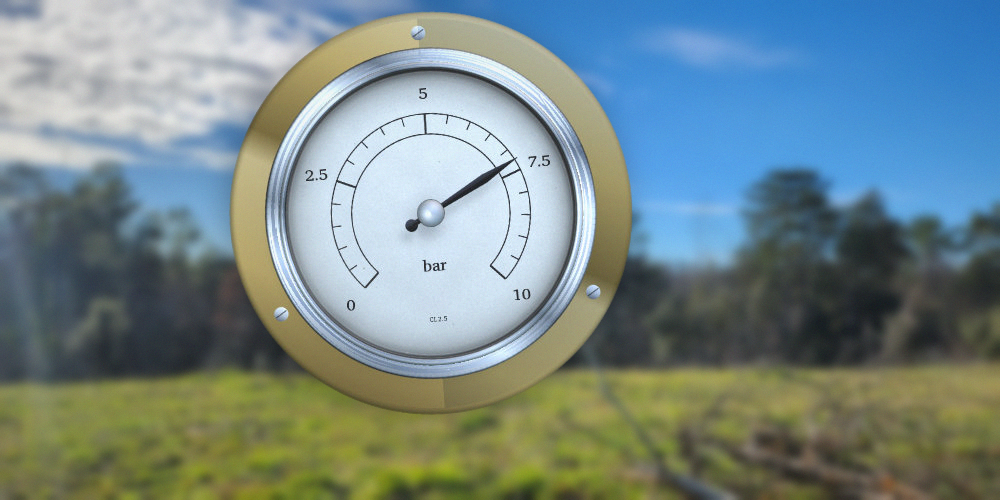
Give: 7.25 bar
